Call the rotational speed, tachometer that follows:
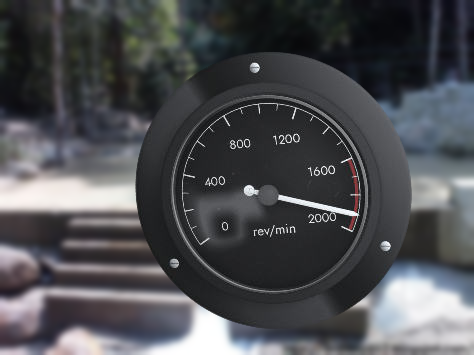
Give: 1900 rpm
